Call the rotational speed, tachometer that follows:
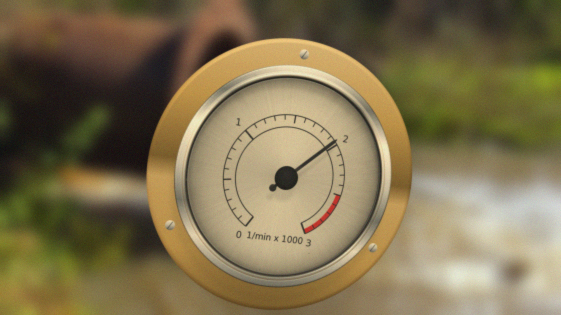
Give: 1950 rpm
